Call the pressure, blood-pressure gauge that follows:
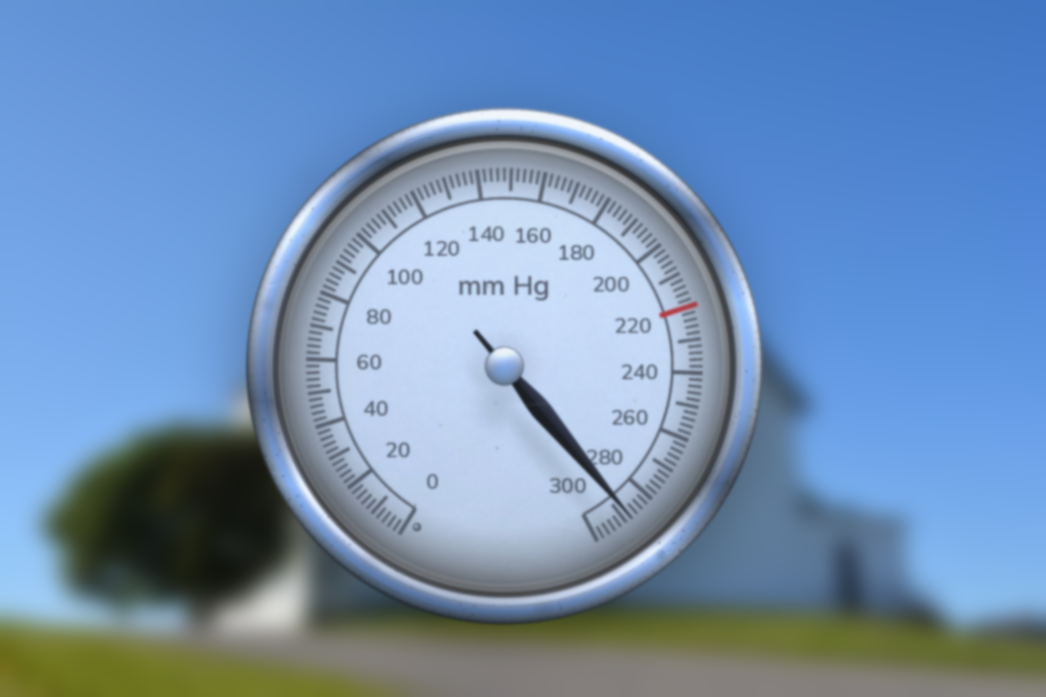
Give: 288 mmHg
